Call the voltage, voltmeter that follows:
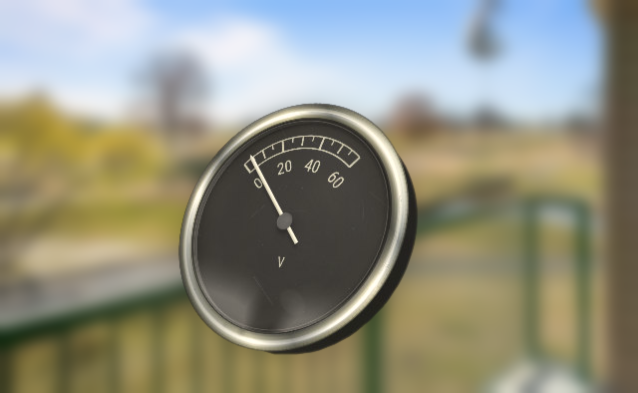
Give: 5 V
